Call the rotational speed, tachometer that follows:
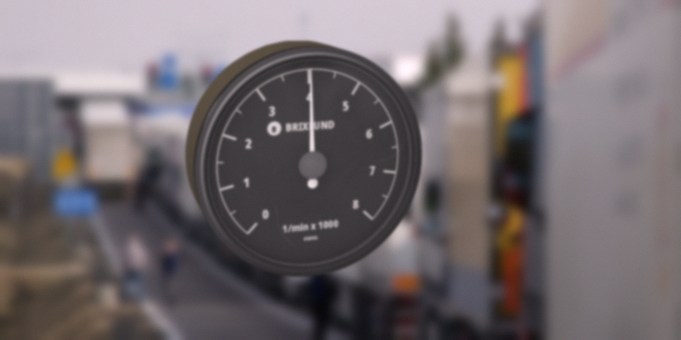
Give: 4000 rpm
